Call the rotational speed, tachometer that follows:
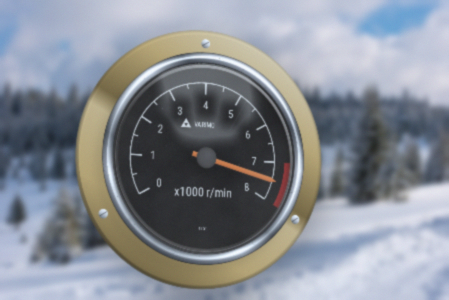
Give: 7500 rpm
